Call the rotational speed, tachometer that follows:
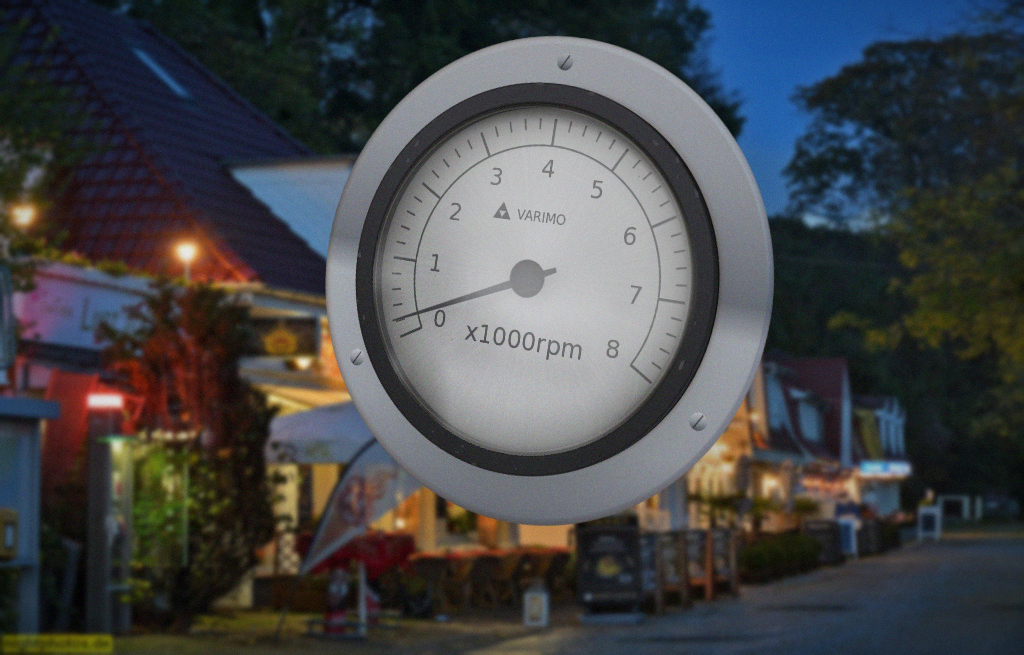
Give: 200 rpm
